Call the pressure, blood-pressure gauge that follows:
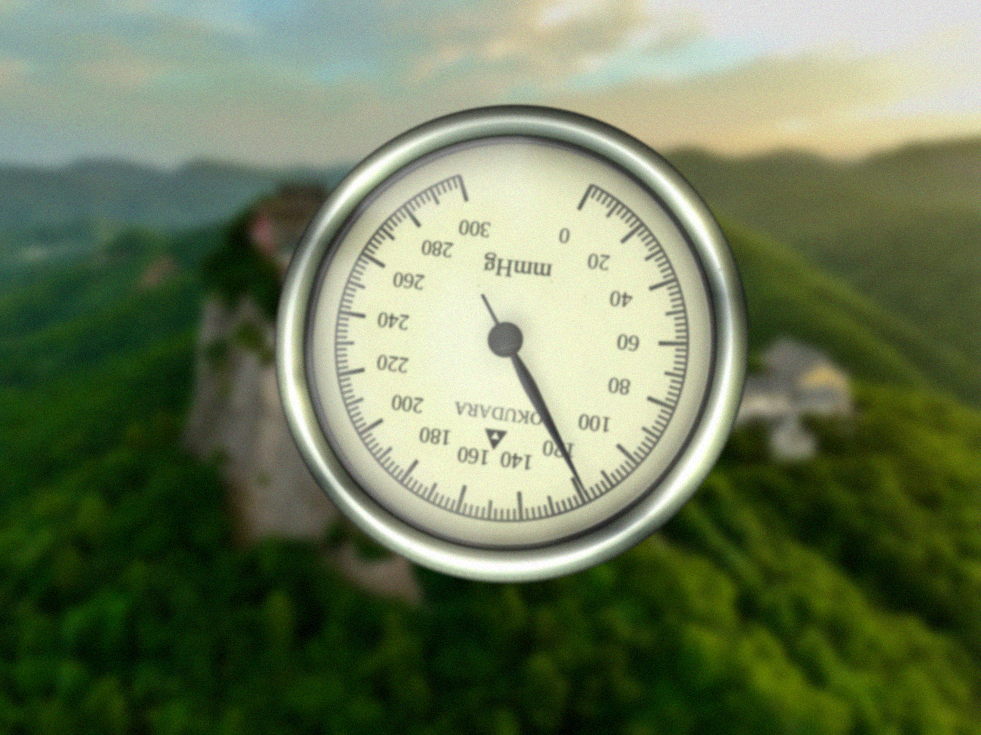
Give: 118 mmHg
